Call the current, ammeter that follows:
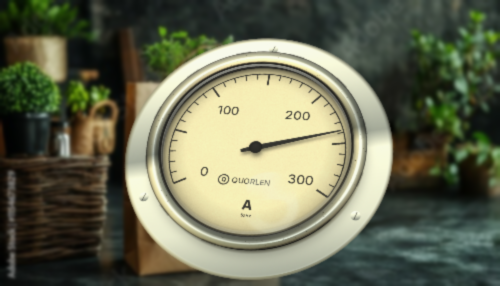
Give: 240 A
